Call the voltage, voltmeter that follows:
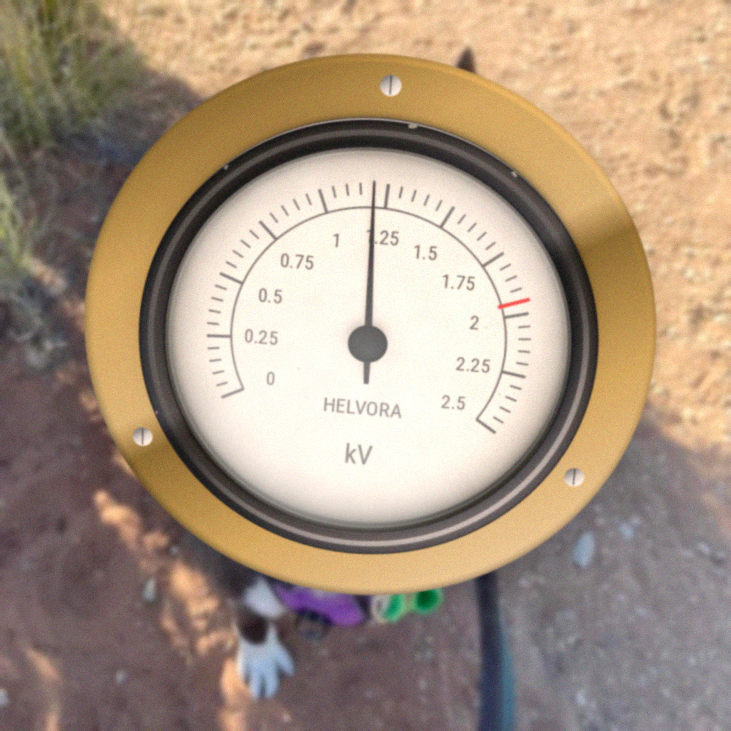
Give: 1.2 kV
